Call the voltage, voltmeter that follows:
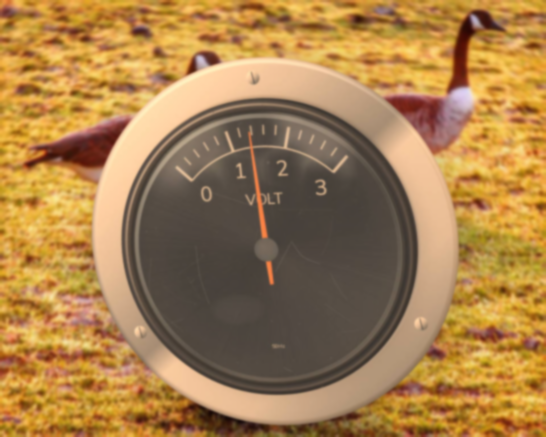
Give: 1.4 V
